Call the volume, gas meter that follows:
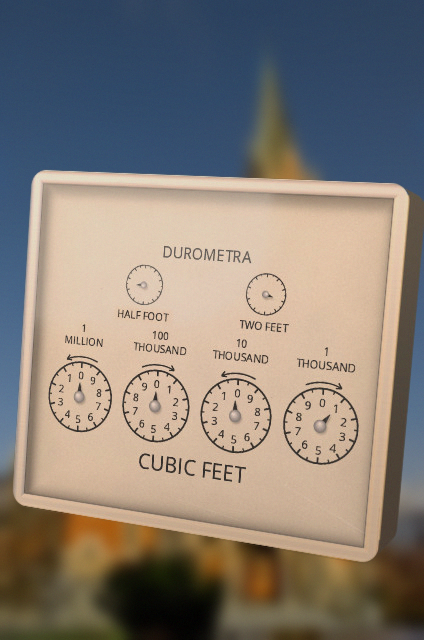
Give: 100 ft³
